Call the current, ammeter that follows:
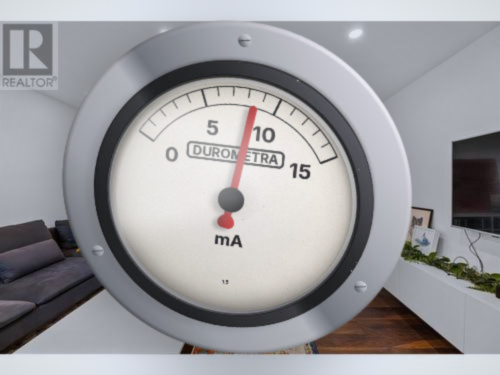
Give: 8.5 mA
